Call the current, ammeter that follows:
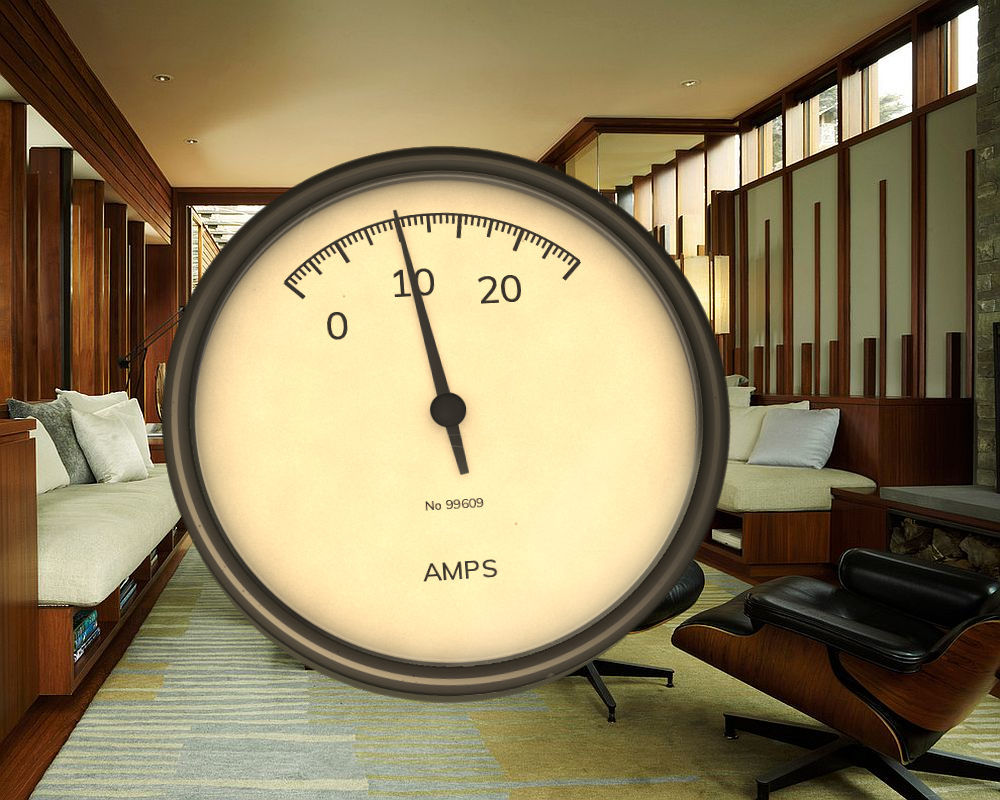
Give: 10 A
